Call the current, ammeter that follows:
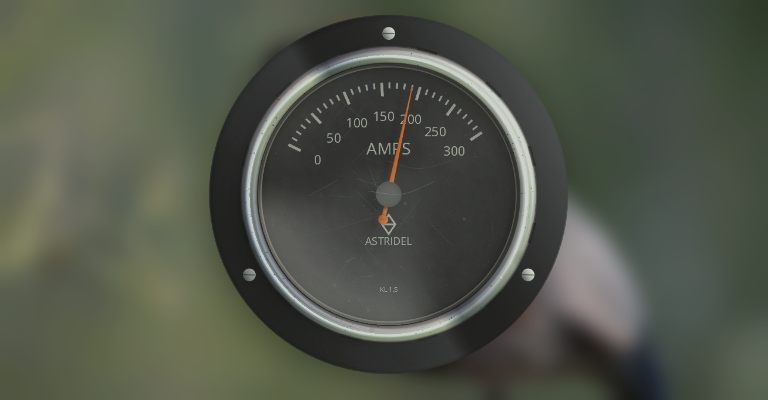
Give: 190 A
